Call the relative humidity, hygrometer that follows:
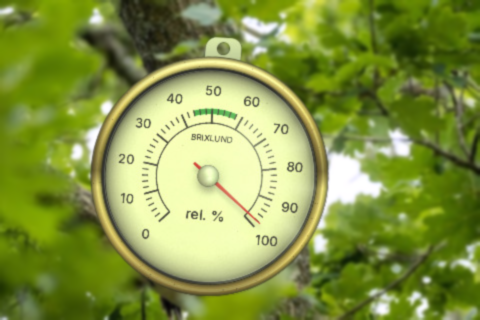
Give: 98 %
